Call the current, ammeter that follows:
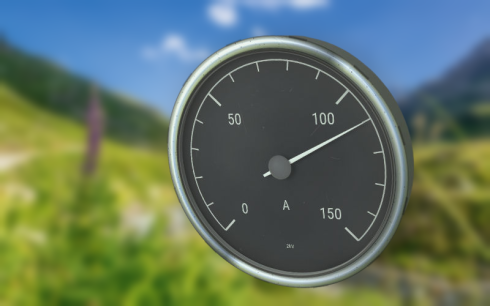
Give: 110 A
